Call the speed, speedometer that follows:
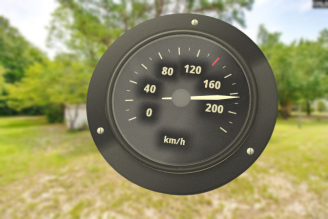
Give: 185 km/h
